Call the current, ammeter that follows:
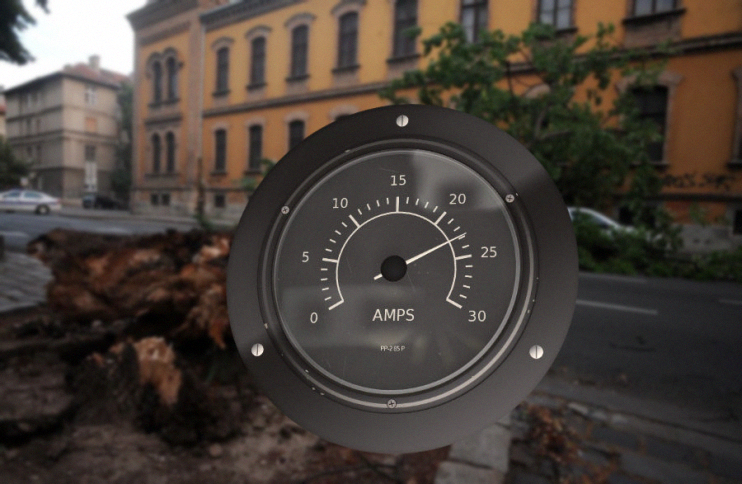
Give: 23 A
